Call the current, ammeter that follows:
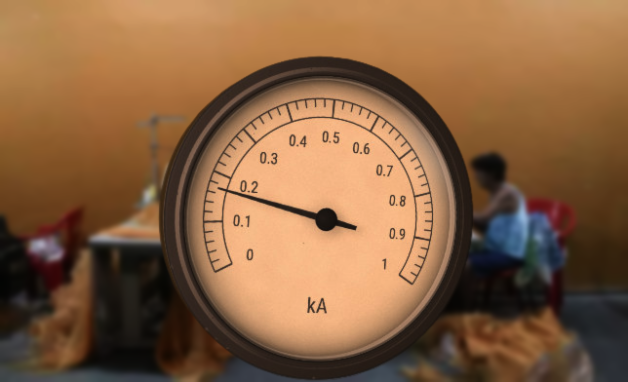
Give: 0.17 kA
